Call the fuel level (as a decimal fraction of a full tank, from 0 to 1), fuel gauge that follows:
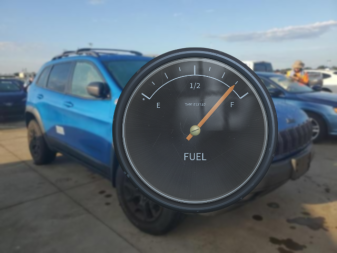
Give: 0.875
